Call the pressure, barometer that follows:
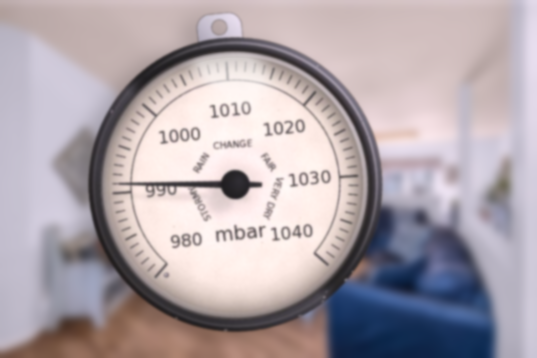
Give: 991 mbar
